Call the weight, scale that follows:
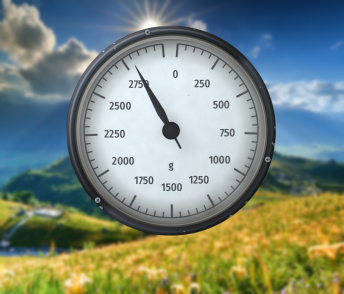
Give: 2800 g
